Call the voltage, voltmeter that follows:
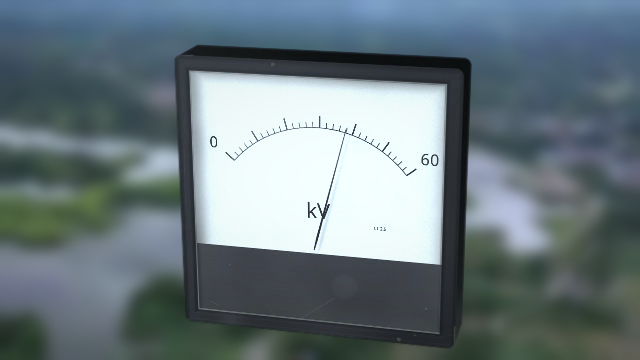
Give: 38 kV
